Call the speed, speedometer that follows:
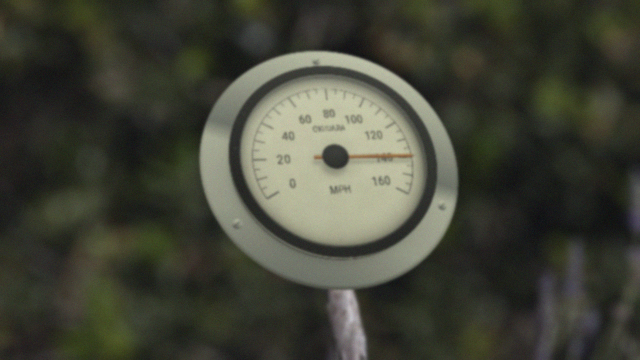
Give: 140 mph
